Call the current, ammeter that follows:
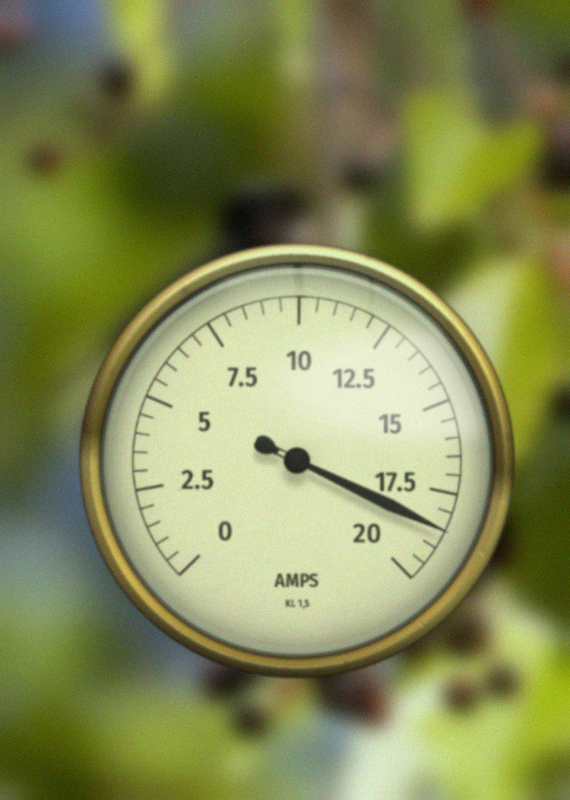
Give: 18.5 A
